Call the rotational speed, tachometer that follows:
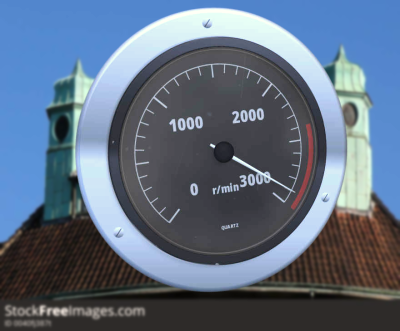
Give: 2900 rpm
